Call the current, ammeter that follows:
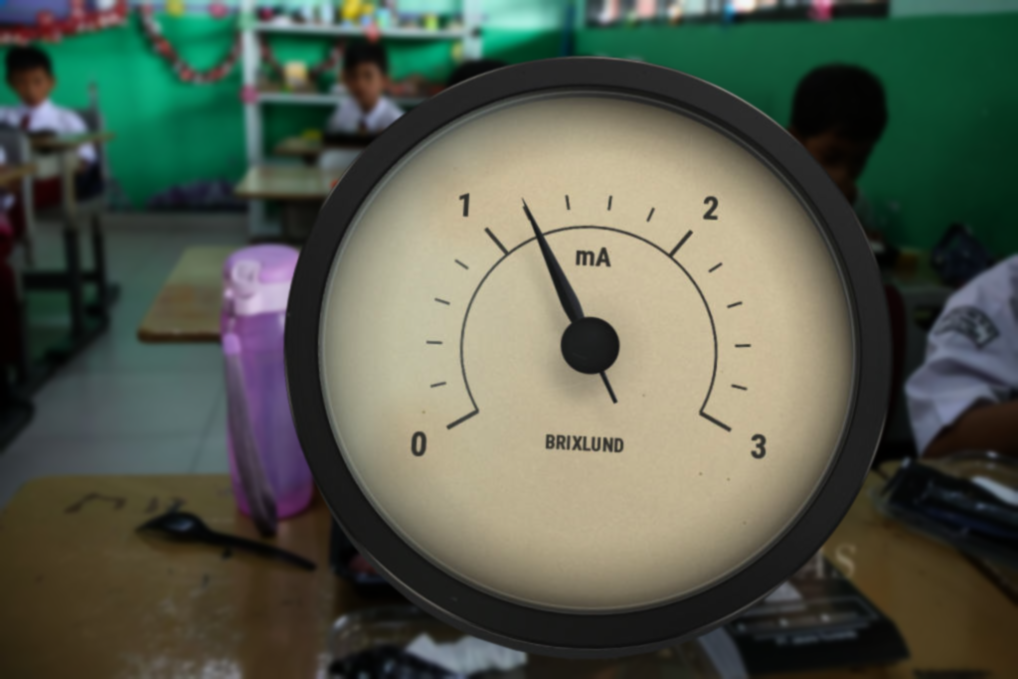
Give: 1.2 mA
